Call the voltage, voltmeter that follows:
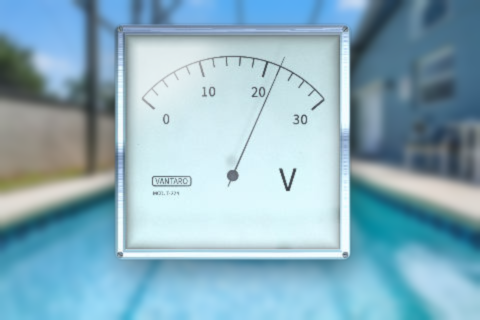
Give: 22 V
